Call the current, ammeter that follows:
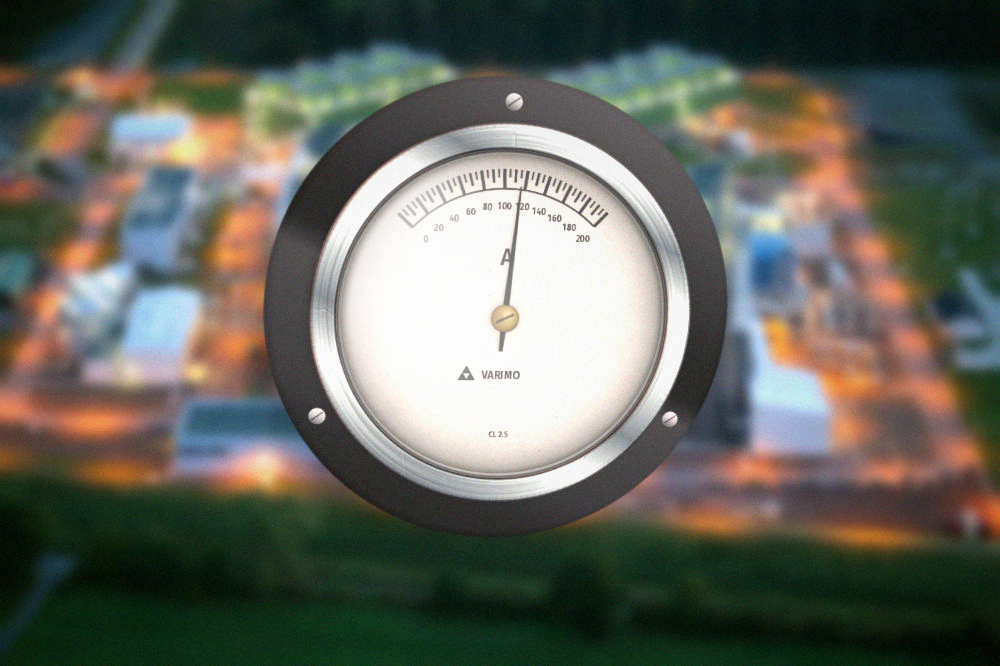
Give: 115 A
